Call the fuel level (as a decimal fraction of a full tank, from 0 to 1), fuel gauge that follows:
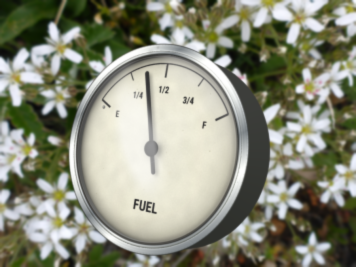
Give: 0.375
